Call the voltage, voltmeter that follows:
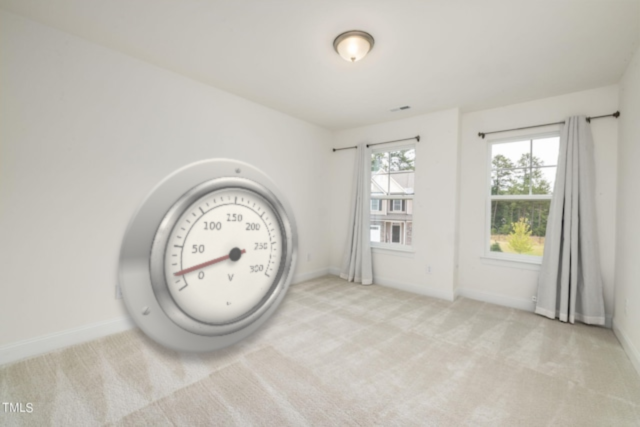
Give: 20 V
